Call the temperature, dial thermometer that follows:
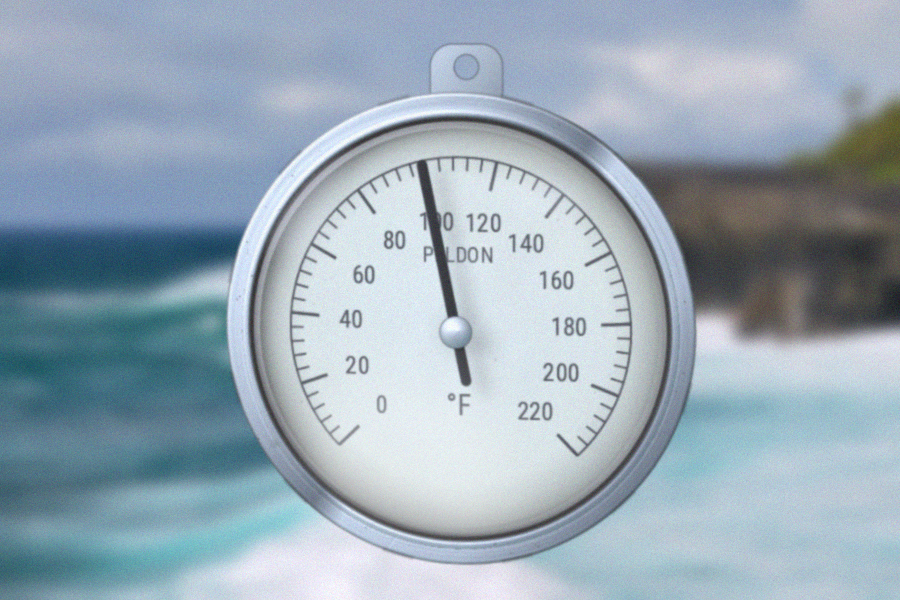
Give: 100 °F
